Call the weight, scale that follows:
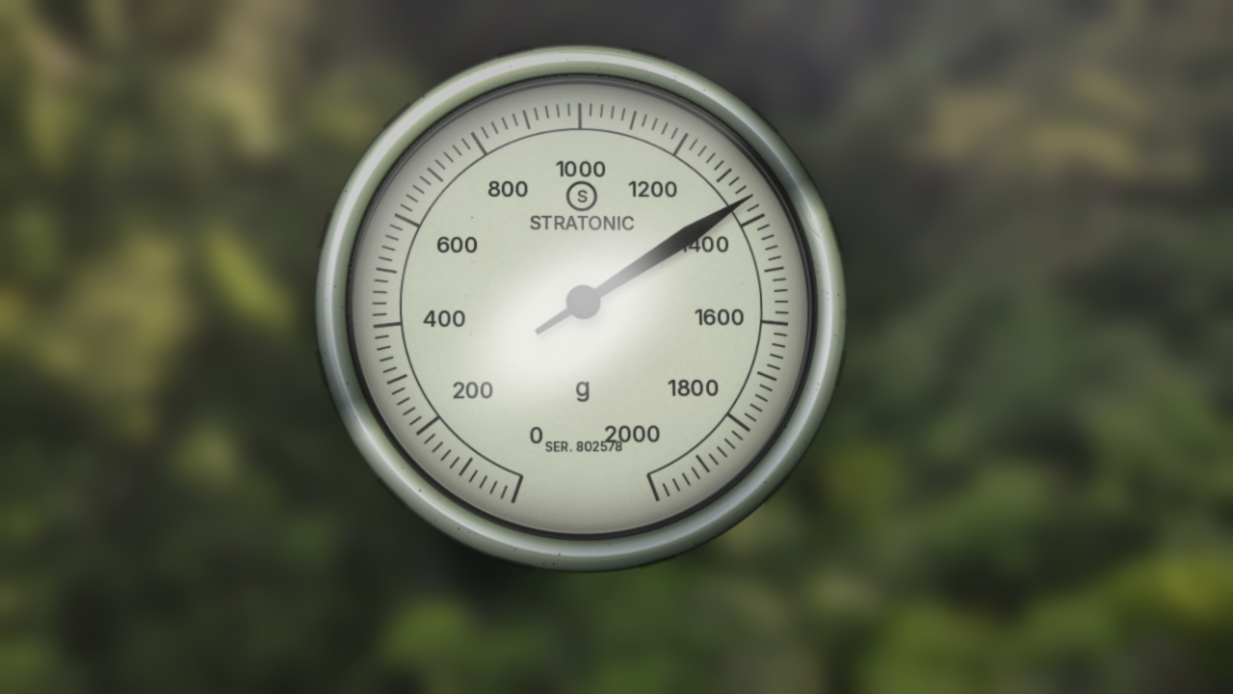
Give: 1360 g
